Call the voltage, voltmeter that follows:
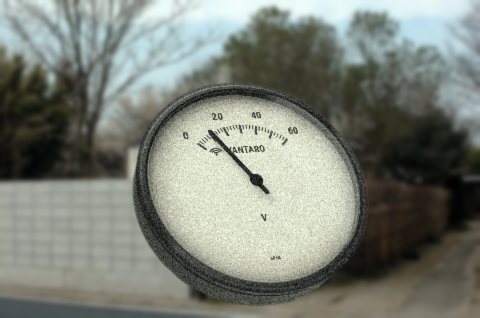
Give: 10 V
